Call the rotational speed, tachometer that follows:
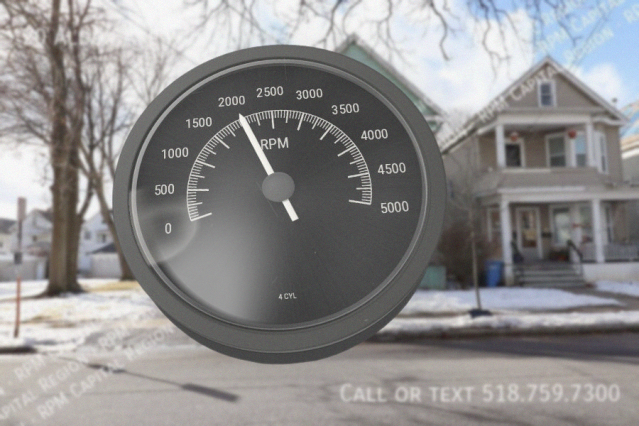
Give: 2000 rpm
